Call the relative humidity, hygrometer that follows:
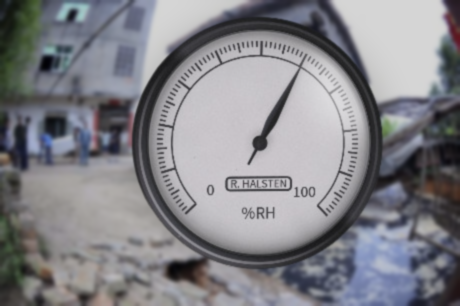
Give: 60 %
